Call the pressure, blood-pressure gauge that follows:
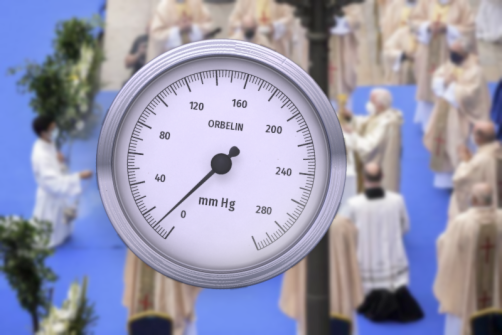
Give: 10 mmHg
